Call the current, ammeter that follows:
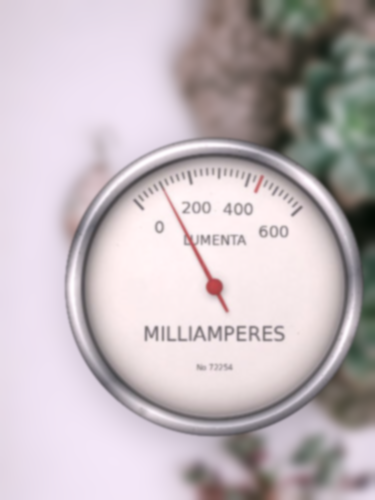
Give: 100 mA
